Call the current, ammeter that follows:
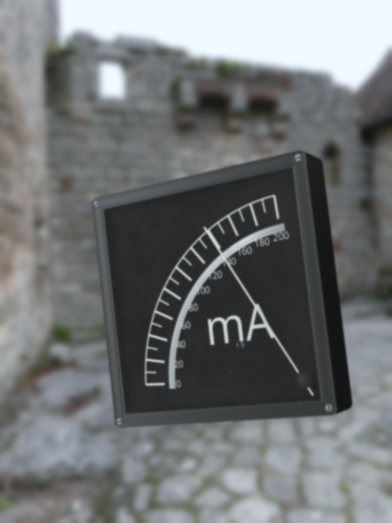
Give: 140 mA
